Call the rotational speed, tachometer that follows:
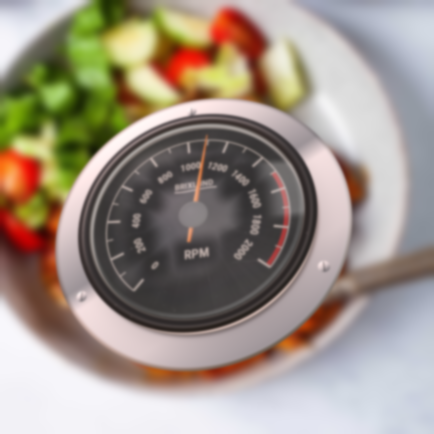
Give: 1100 rpm
